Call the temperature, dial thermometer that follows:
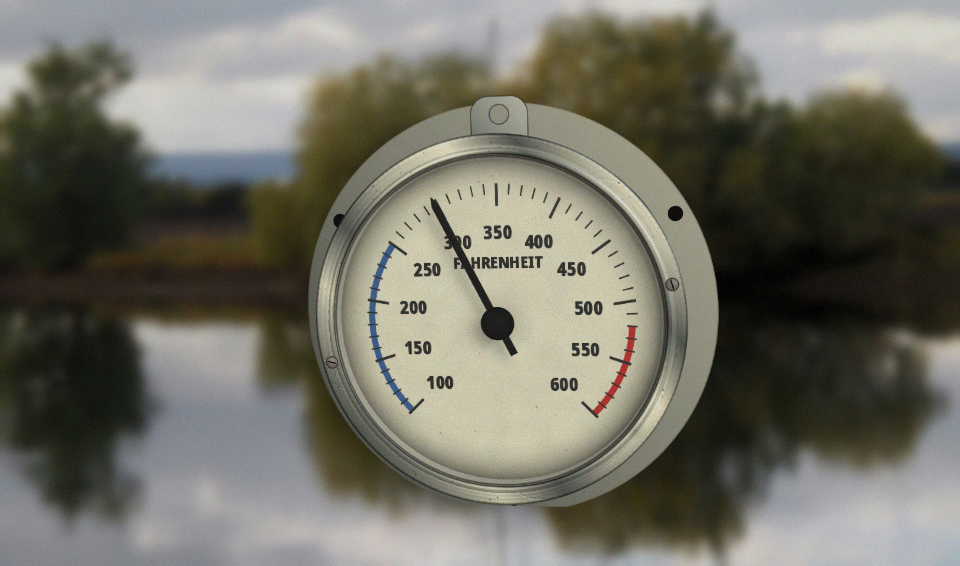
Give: 300 °F
